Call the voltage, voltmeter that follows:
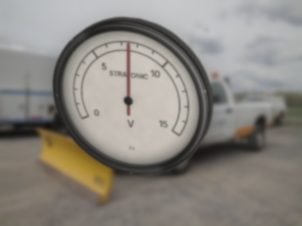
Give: 7.5 V
